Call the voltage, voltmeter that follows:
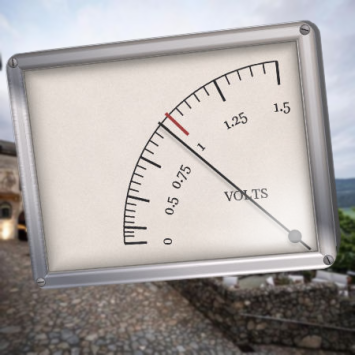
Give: 0.95 V
